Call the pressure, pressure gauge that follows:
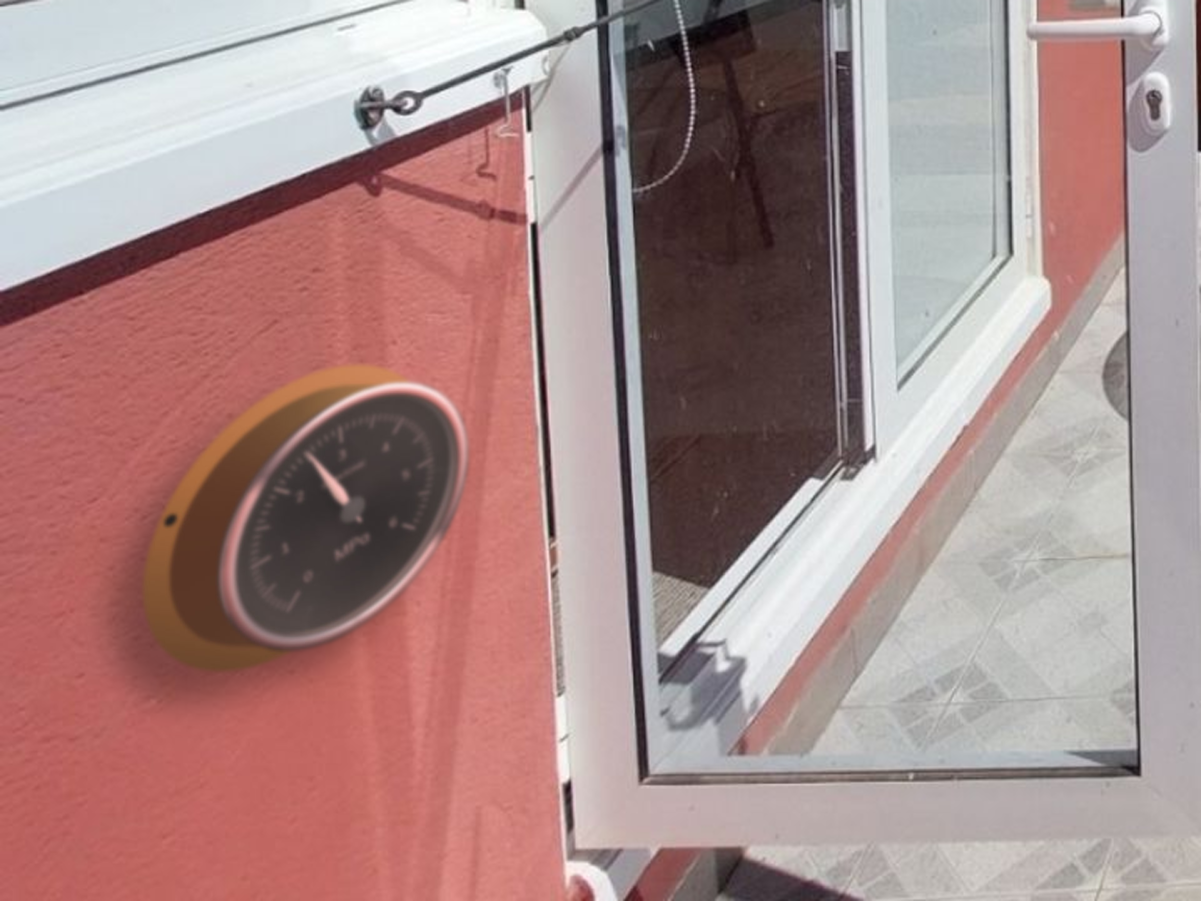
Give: 2.5 MPa
